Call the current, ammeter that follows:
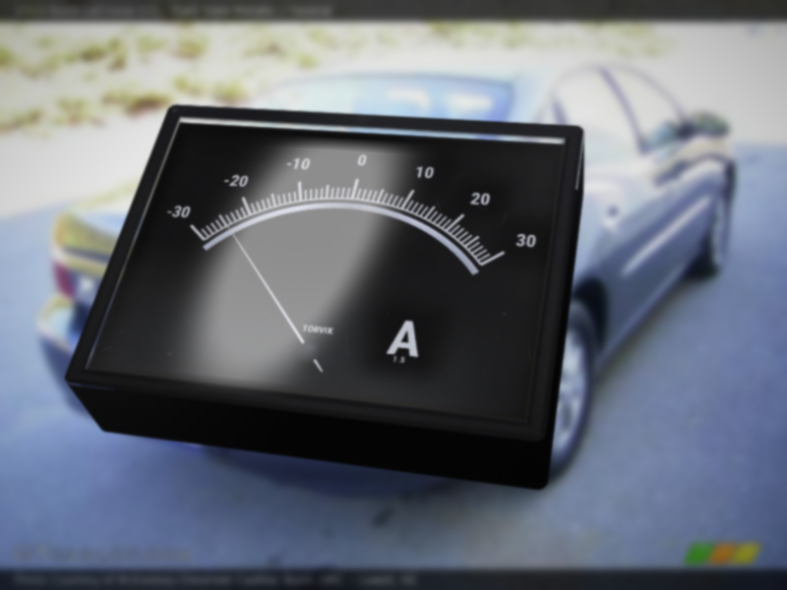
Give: -25 A
